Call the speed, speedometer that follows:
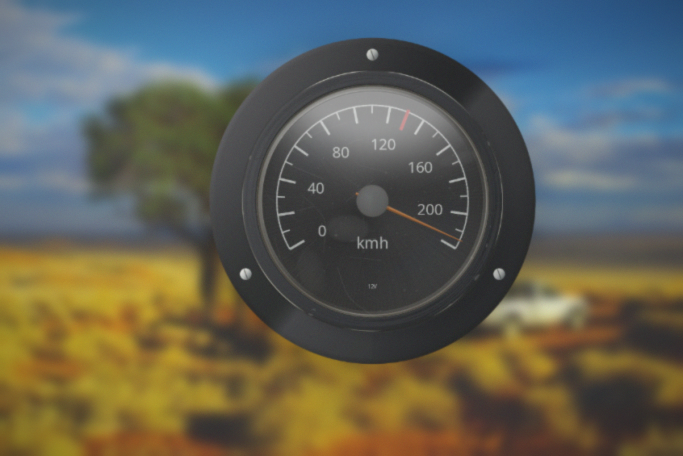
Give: 215 km/h
